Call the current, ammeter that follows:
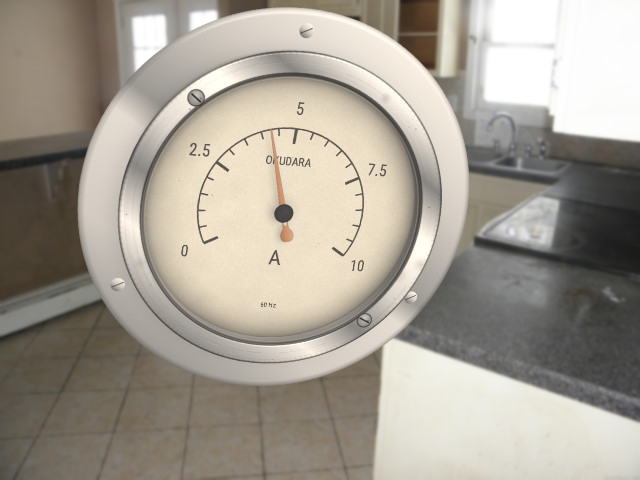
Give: 4.25 A
